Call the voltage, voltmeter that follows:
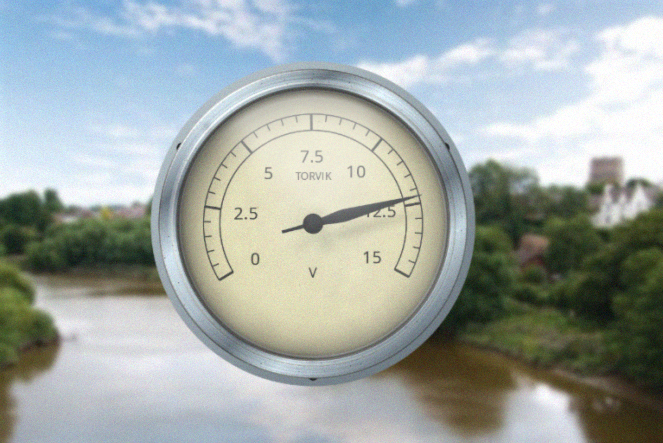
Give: 12.25 V
